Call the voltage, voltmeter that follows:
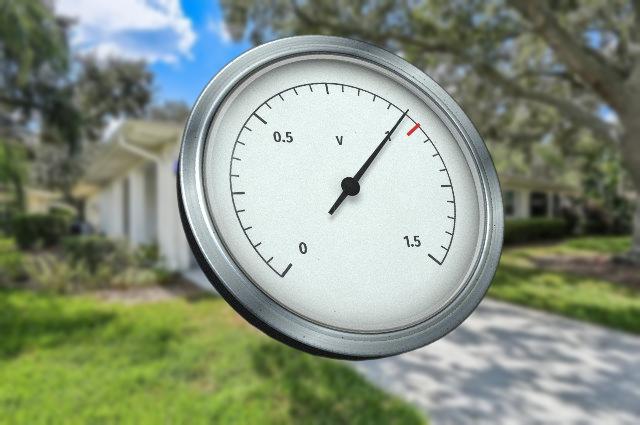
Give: 1 V
